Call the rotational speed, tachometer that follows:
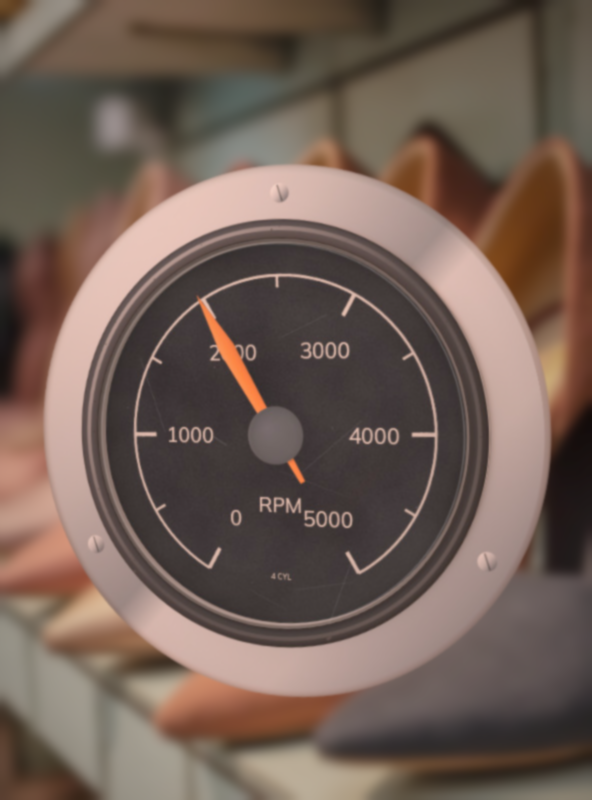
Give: 2000 rpm
